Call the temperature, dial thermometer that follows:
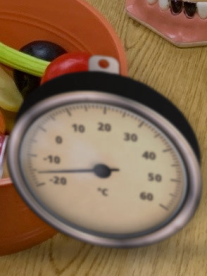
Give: -15 °C
